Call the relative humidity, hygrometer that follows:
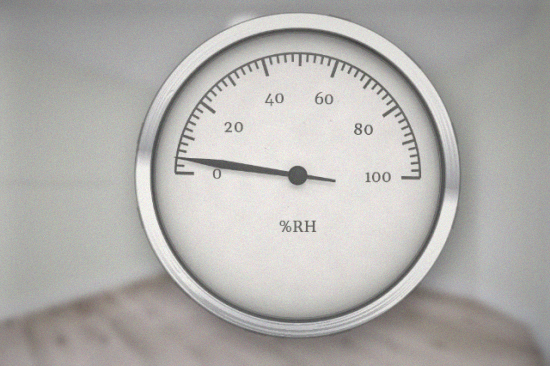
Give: 4 %
